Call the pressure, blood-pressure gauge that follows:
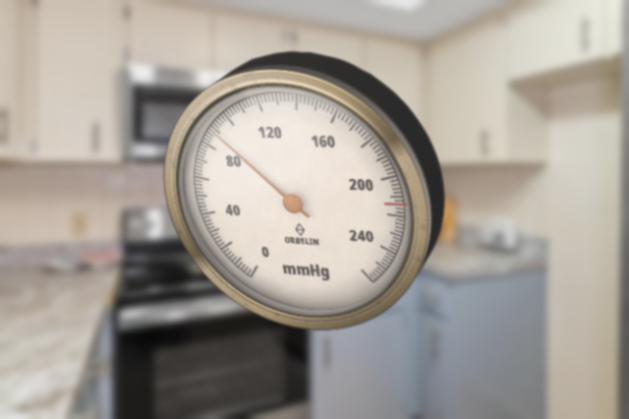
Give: 90 mmHg
